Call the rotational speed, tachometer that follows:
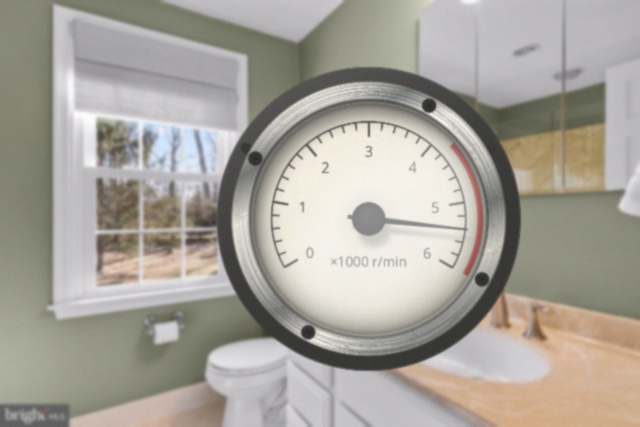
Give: 5400 rpm
